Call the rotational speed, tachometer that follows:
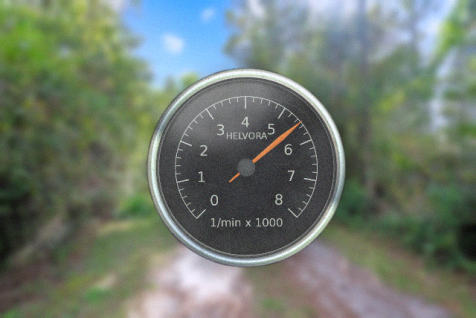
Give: 5500 rpm
